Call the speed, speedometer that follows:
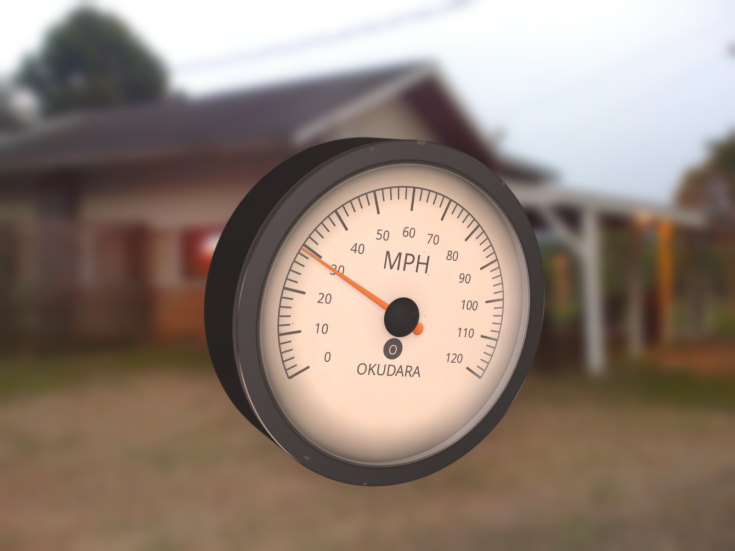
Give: 29 mph
